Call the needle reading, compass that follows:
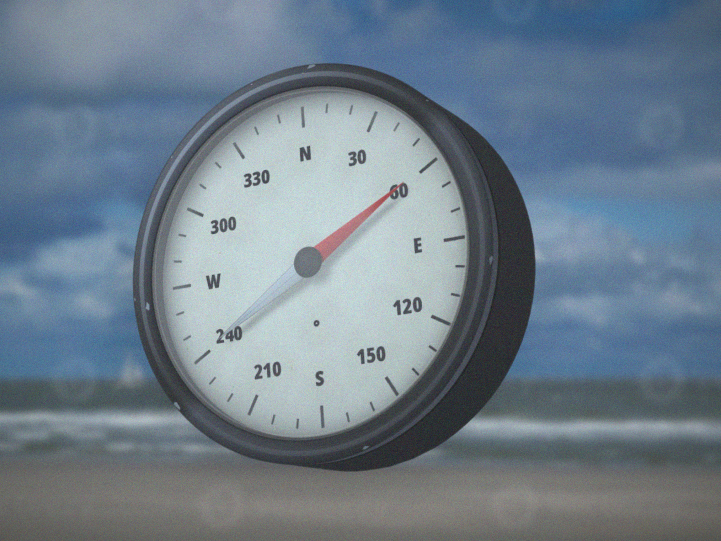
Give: 60 °
